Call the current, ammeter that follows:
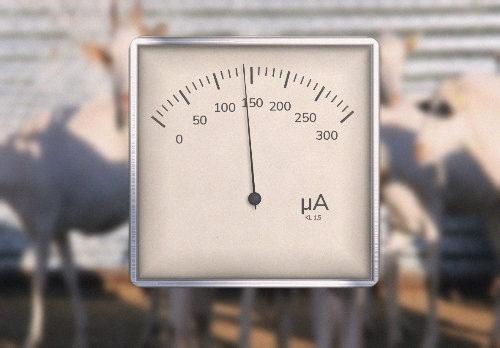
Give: 140 µA
